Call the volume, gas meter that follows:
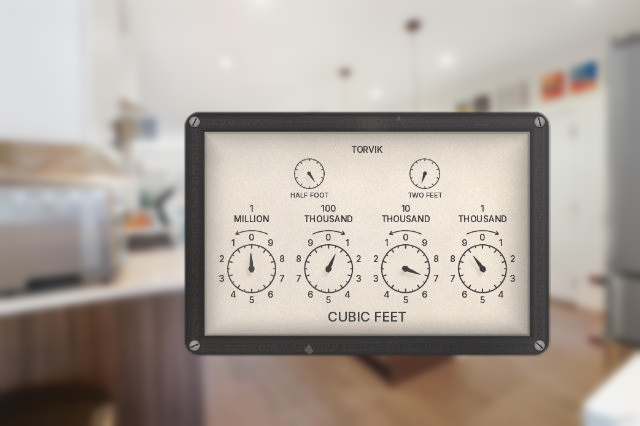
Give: 6900 ft³
